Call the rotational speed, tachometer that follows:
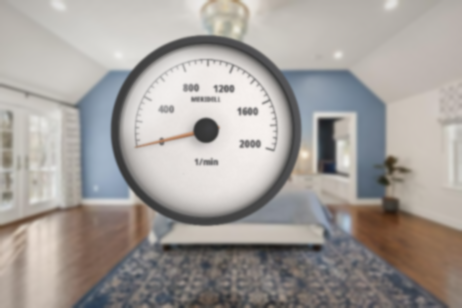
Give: 0 rpm
